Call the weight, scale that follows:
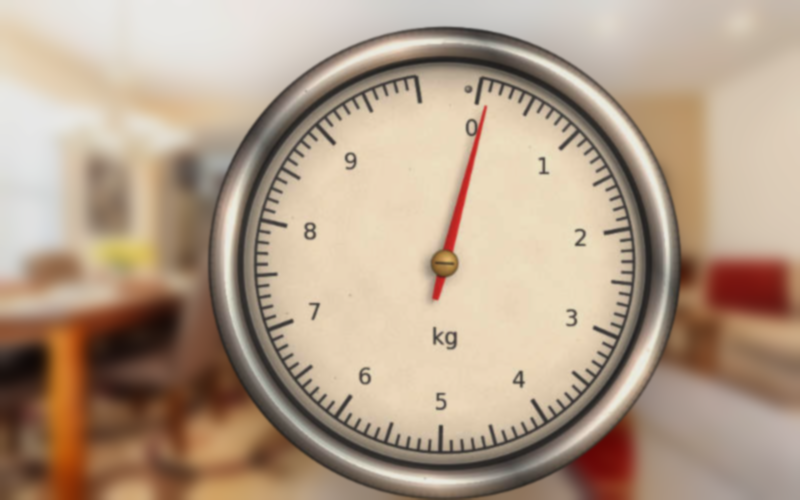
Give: 0.1 kg
